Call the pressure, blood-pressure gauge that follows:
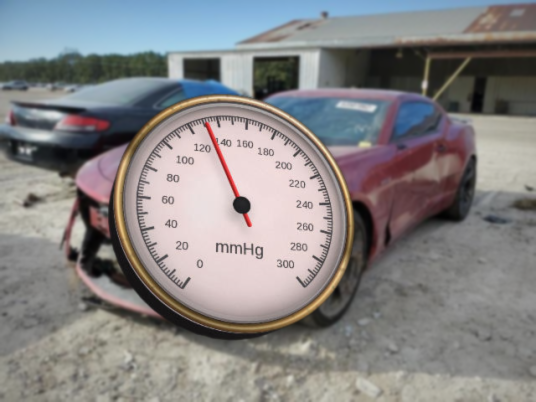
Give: 130 mmHg
